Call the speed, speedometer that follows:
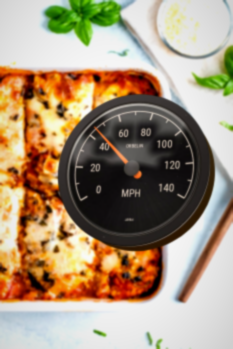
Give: 45 mph
